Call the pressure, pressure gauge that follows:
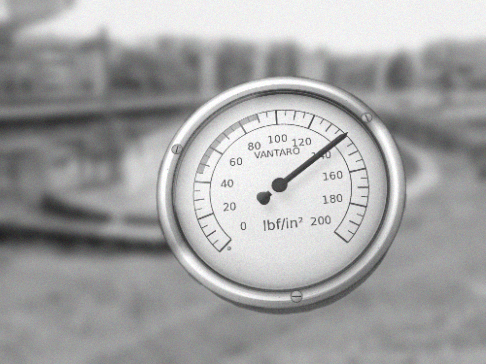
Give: 140 psi
